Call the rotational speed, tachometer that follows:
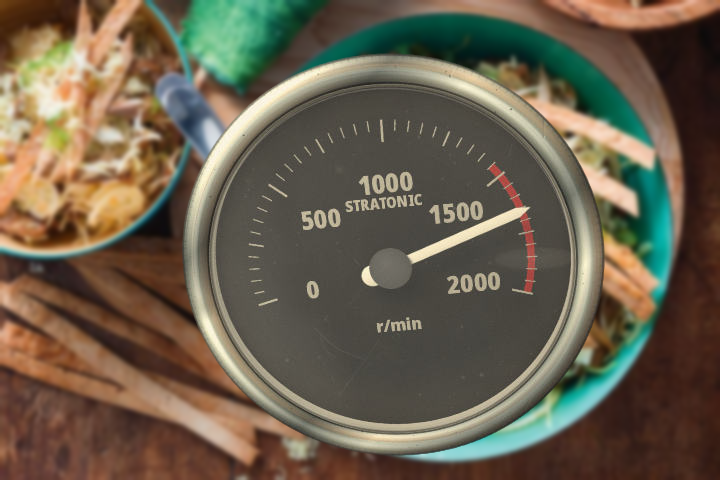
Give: 1650 rpm
